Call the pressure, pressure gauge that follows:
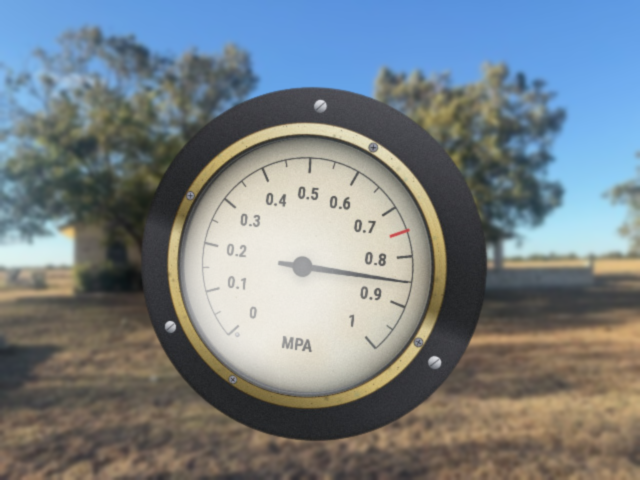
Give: 0.85 MPa
